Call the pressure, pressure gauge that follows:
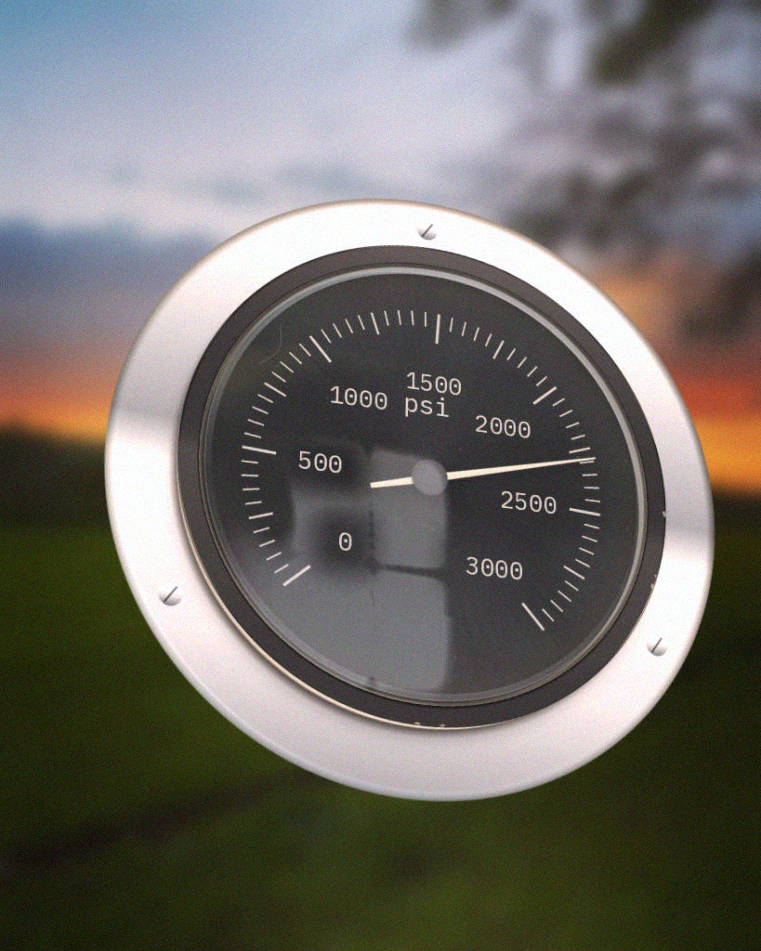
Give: 2300 psi
